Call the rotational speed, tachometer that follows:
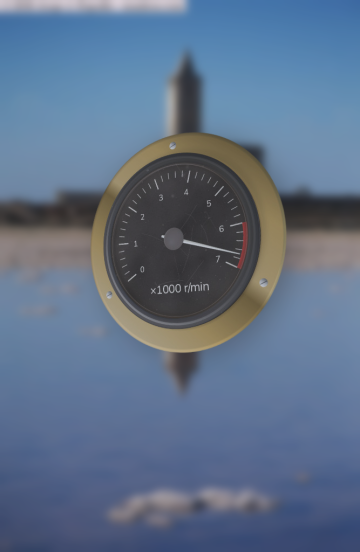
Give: 6700 rpm
